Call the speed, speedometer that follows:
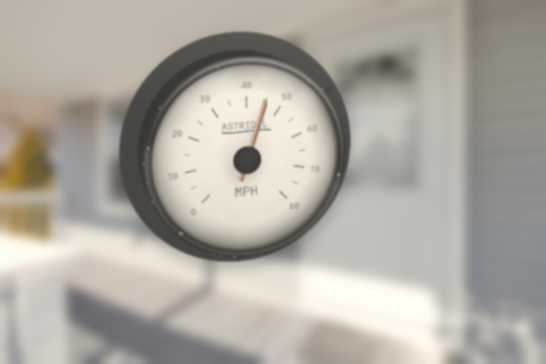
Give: 45 mph
